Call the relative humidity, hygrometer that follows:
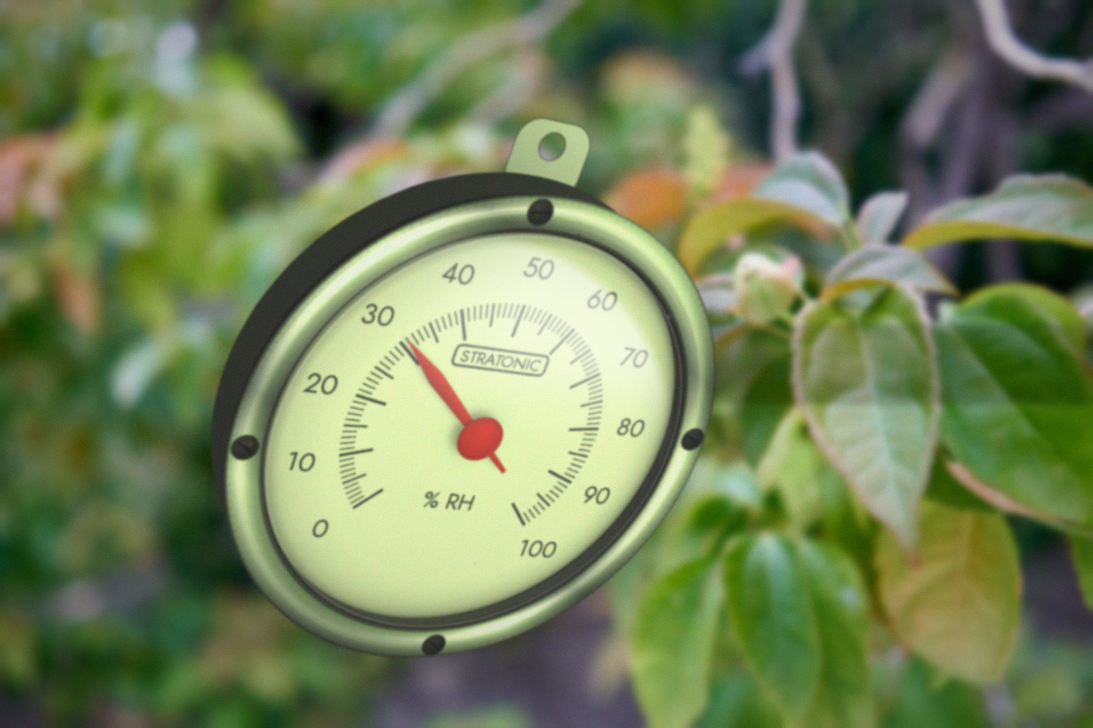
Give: 31 %
